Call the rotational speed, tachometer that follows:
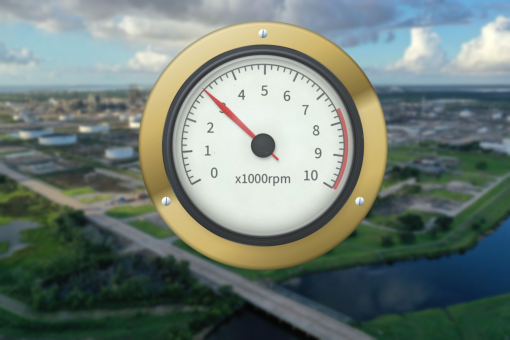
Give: 3000 rpm
